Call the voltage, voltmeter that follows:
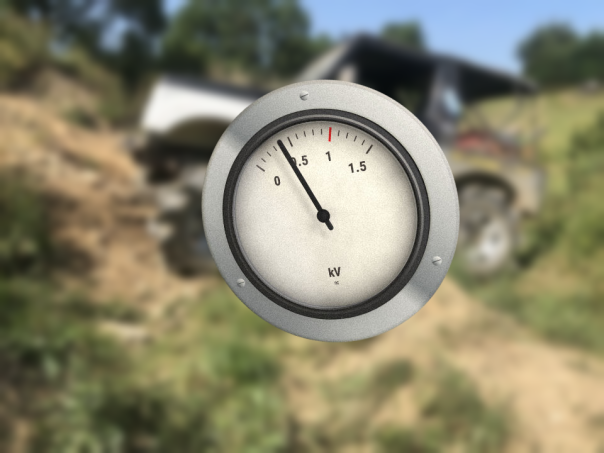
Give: 0.4 kV
